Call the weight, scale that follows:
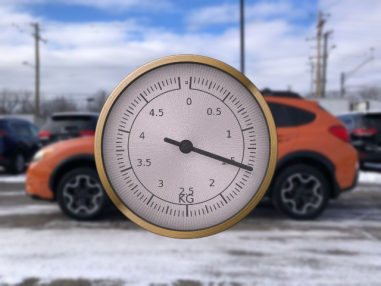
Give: 1.5 kg
